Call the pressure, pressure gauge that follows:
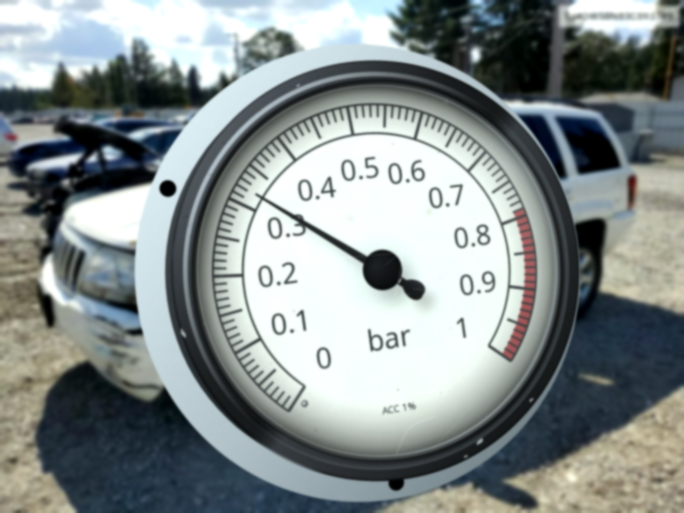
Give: 0.32 bar
